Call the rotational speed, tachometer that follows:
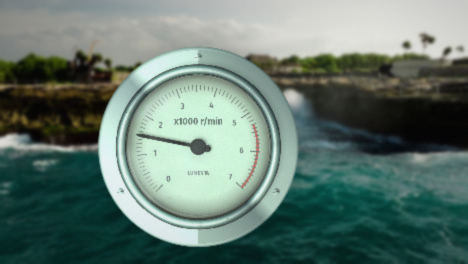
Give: 1500 rpm
